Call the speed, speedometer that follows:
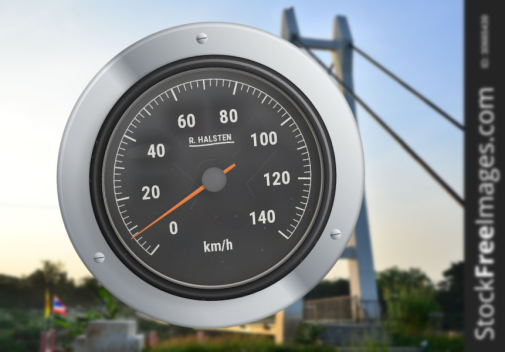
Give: 8 km/h
